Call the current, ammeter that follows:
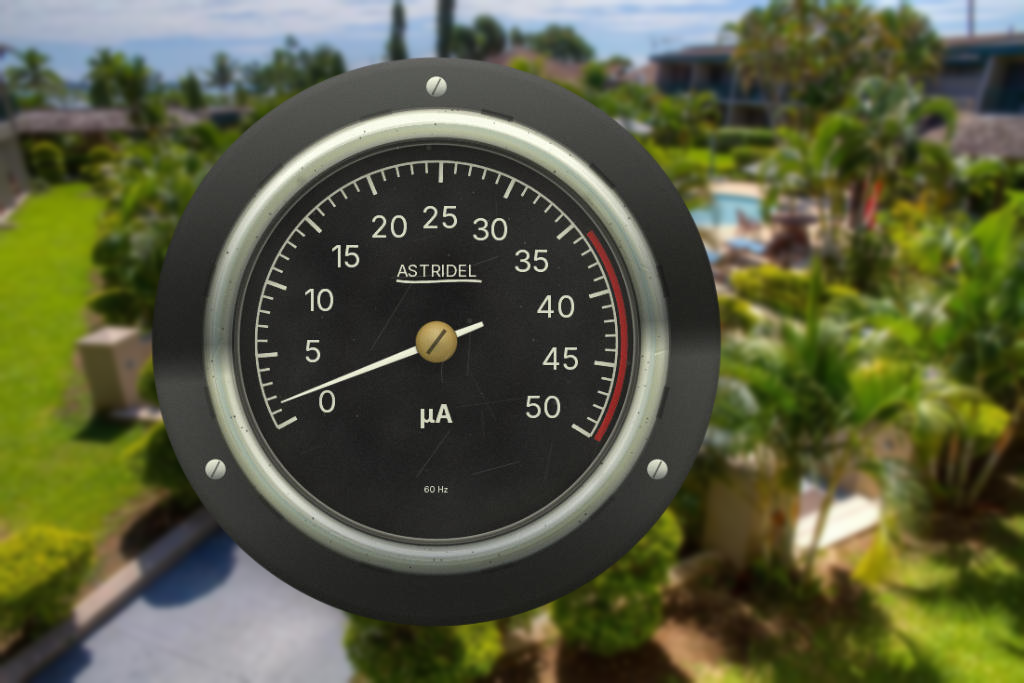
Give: 1.5 µA
